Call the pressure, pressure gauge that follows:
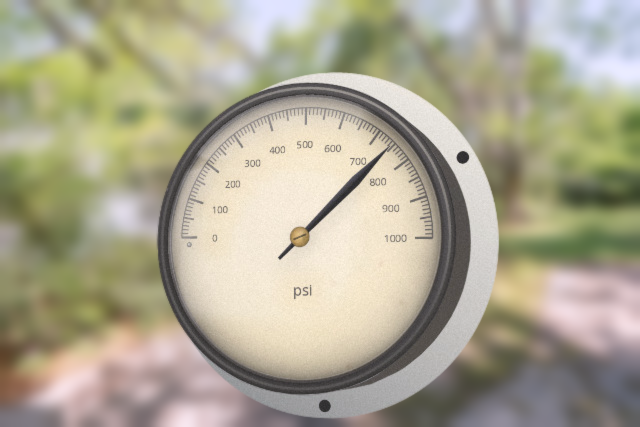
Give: 750 psi
